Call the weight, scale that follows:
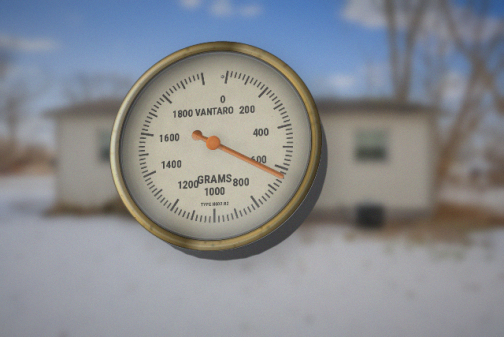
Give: 640 g
